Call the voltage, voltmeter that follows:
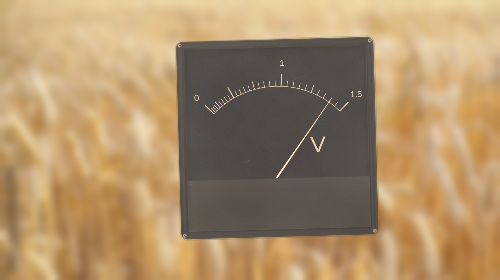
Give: 1.4 V
